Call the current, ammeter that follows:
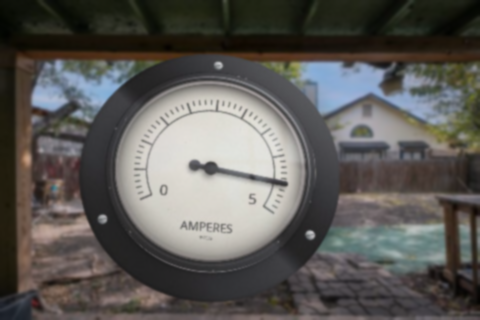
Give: 4.5 A
